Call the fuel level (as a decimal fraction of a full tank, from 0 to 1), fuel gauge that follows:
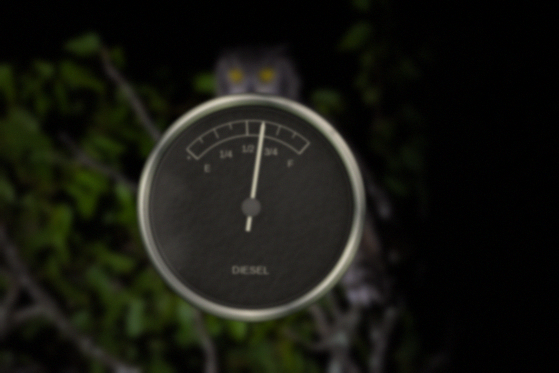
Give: 0.625
